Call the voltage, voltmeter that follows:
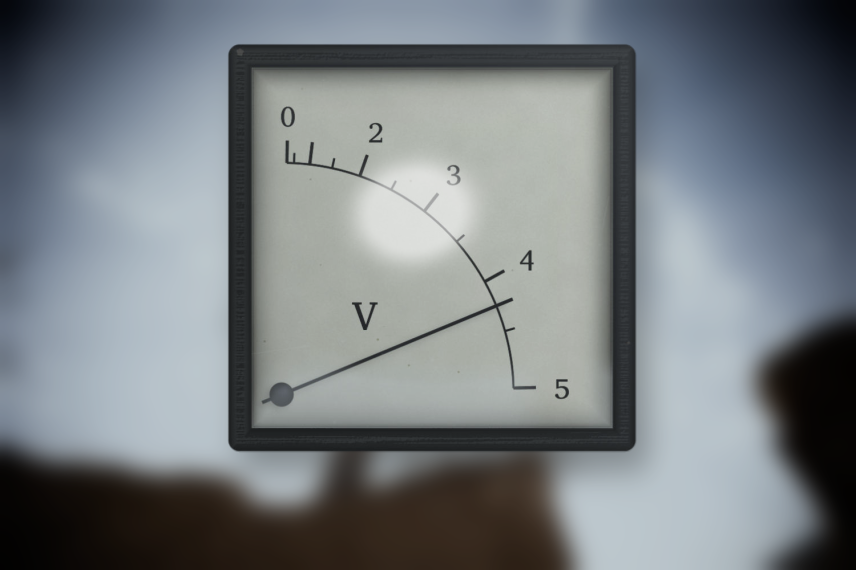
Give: 4.25 V
